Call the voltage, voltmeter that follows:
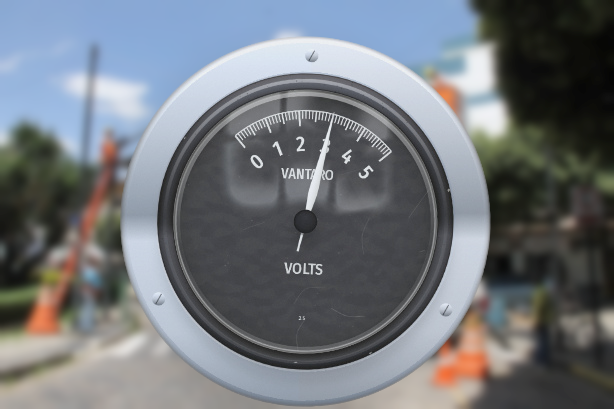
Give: 3 V
